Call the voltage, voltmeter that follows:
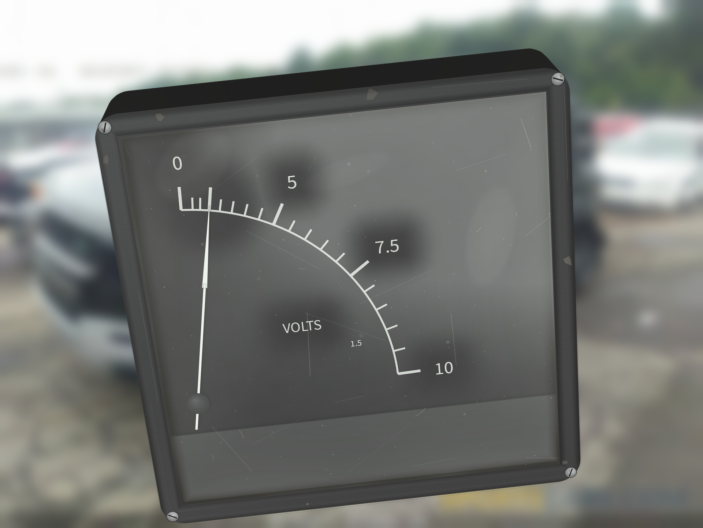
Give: 2.5 V
